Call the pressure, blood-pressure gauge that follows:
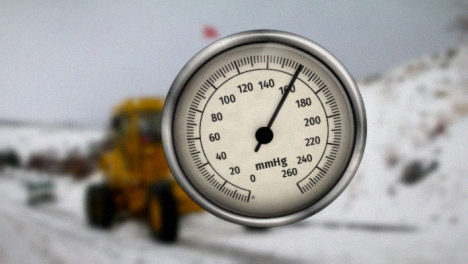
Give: 160 mmHg
